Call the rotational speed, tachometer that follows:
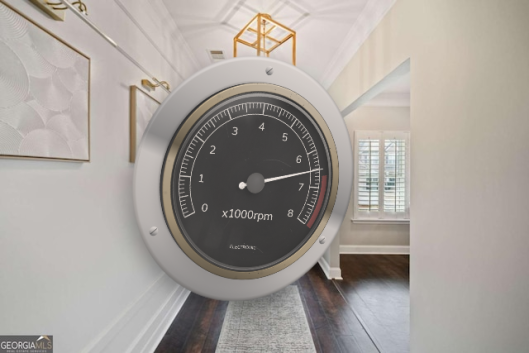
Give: 6500 rpm
